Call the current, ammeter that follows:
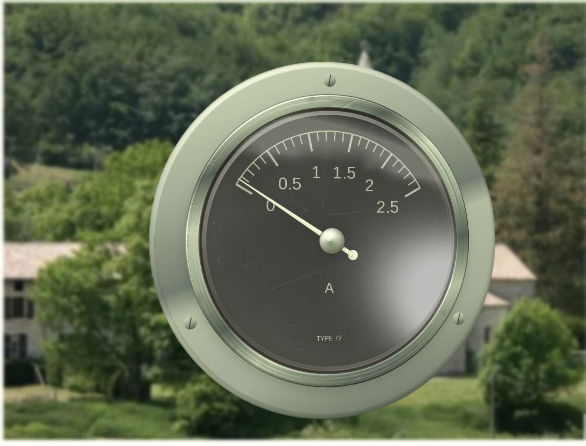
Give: 0.05 A
